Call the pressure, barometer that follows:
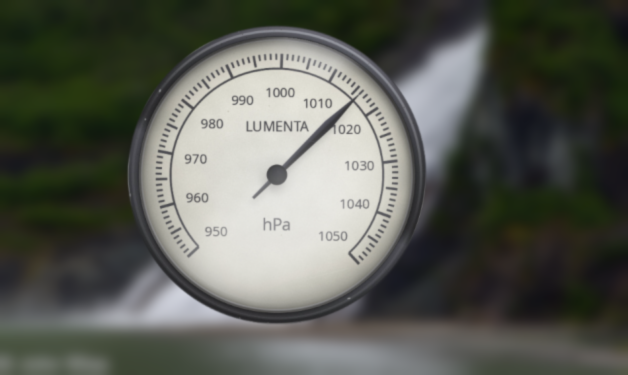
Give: 1016 hPa
